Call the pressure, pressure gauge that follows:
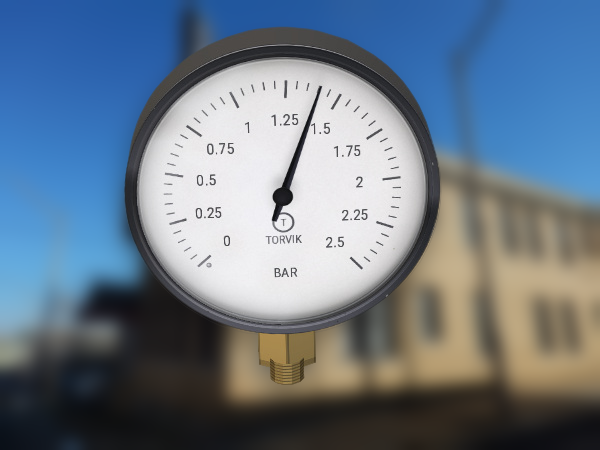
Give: 1.4 bar
